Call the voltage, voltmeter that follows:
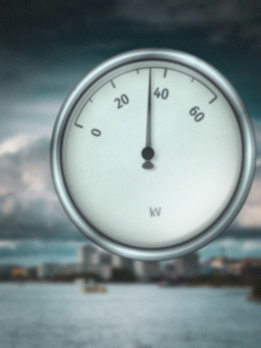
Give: 35 kV
